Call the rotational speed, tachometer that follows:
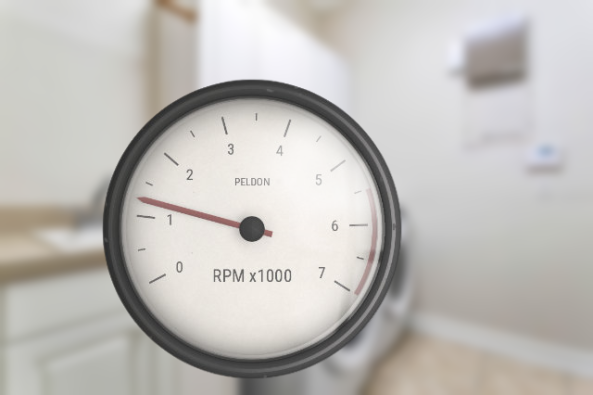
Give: 1250 rpm
